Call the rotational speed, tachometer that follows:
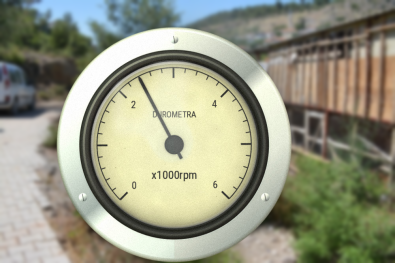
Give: 2400 rpm
